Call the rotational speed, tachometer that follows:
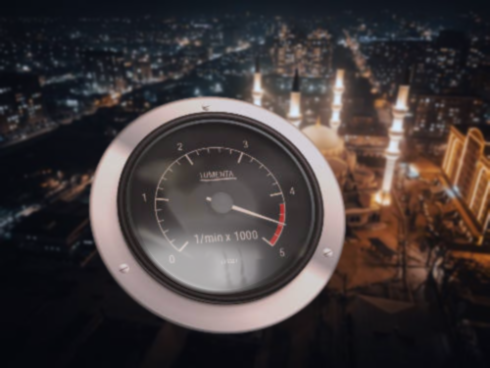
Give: 4600 rpm
